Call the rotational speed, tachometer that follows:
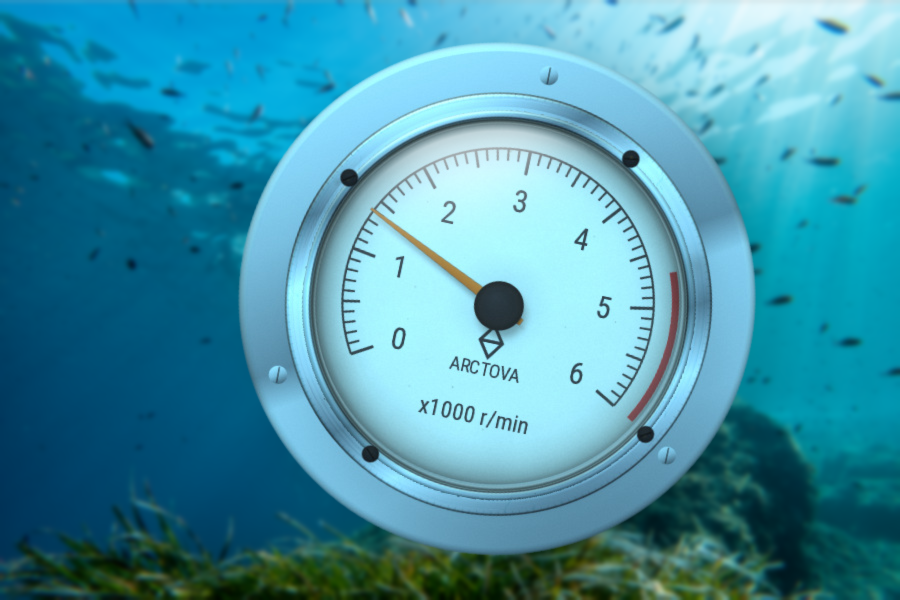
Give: 1400 rpm
